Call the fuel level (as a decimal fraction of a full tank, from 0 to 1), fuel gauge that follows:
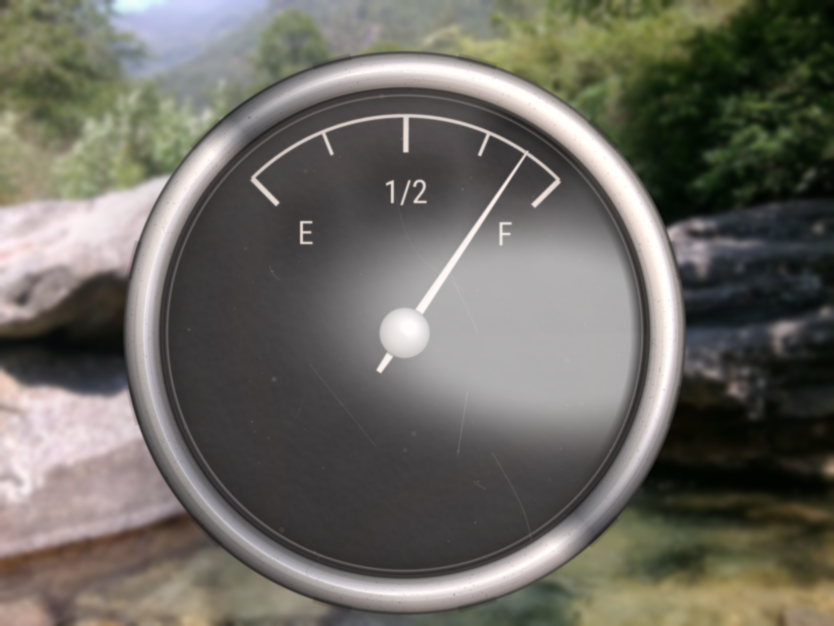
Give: 0.875
